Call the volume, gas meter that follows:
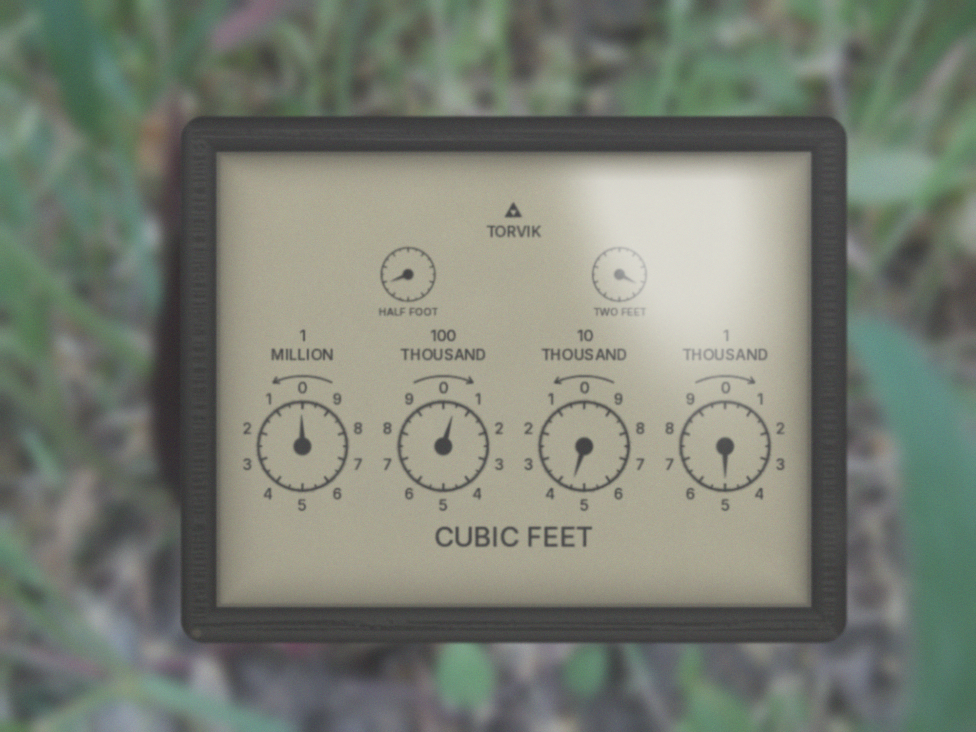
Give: 4500 ft³
